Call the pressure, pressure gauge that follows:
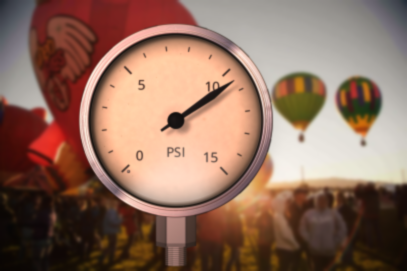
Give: 10.5 psi
